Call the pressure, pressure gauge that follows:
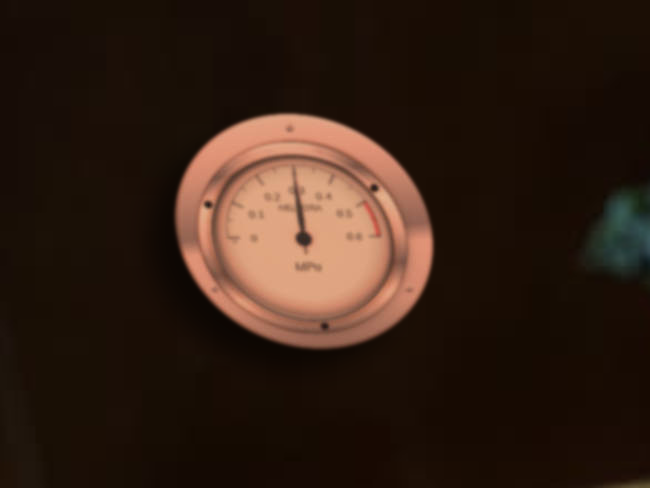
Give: 0.3 MPa
